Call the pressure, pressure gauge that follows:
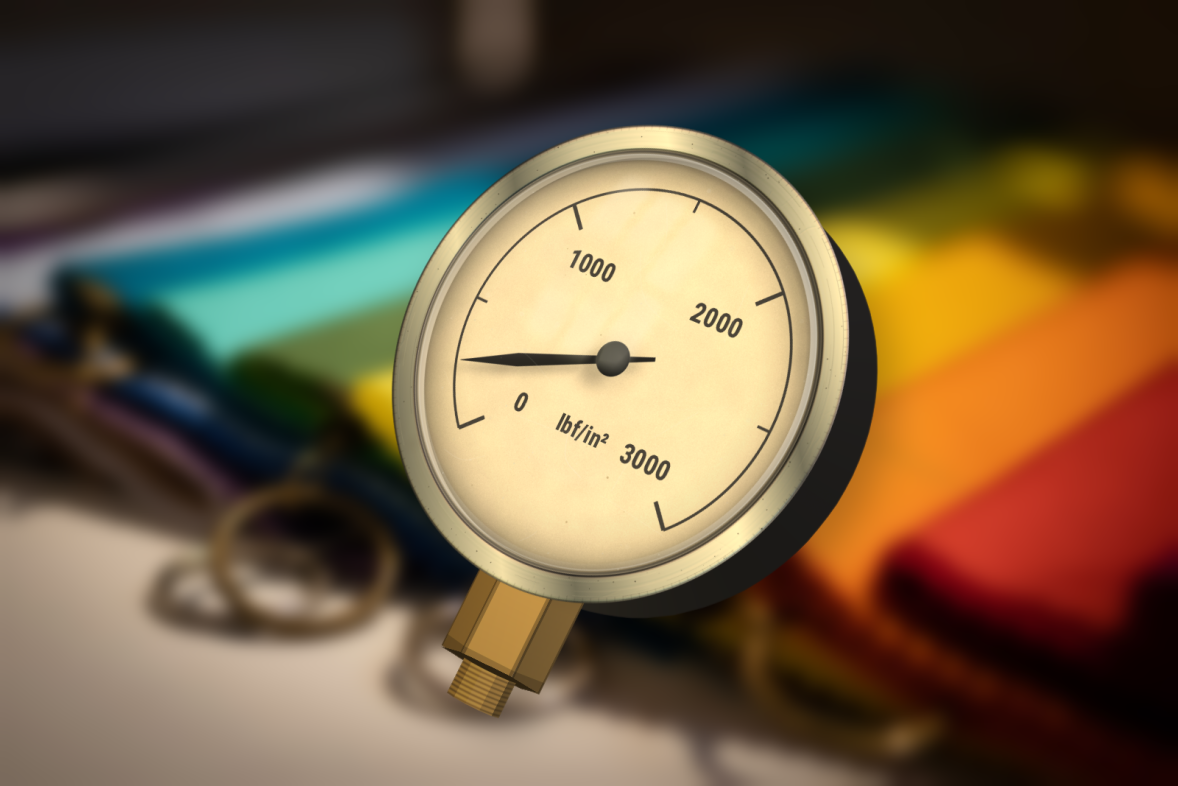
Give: 250 psi
